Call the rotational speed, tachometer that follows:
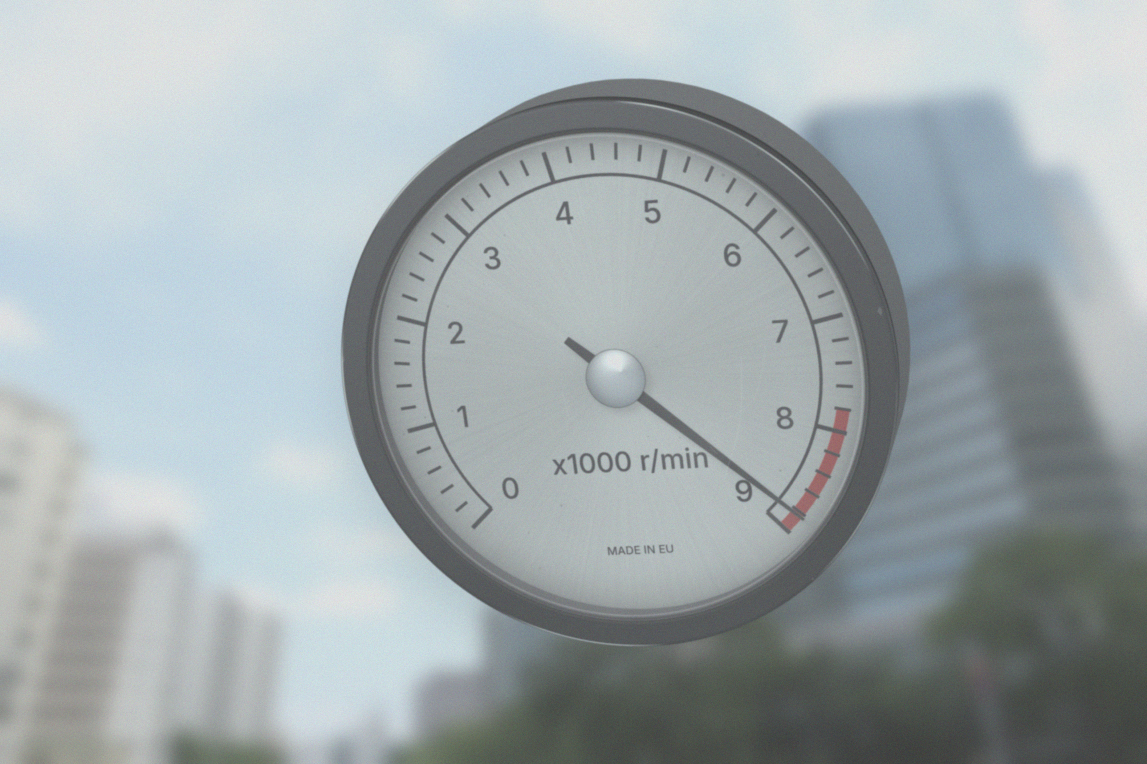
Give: 8800 rpm
